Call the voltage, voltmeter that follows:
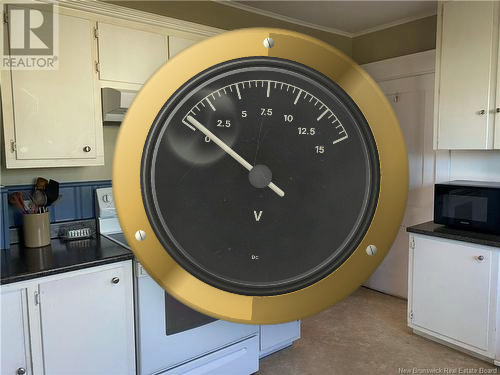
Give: 0.5 V
